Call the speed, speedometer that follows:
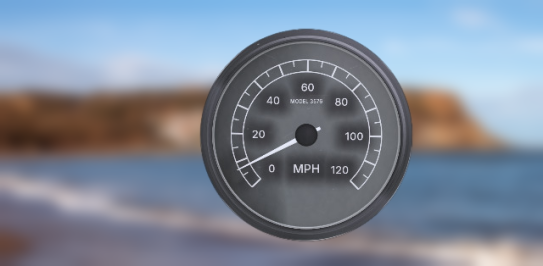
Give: 7.5 mph
